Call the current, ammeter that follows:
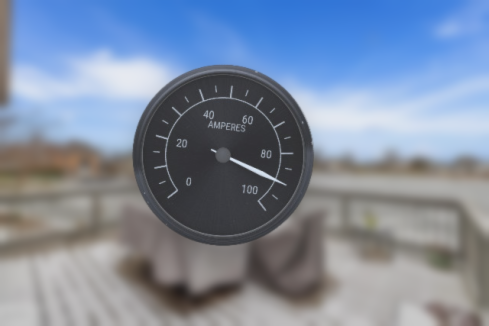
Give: 90 A
